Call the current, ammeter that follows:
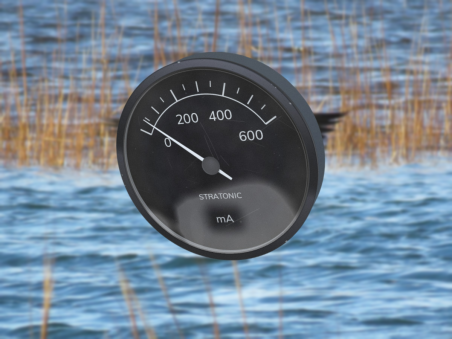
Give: 50 mA
